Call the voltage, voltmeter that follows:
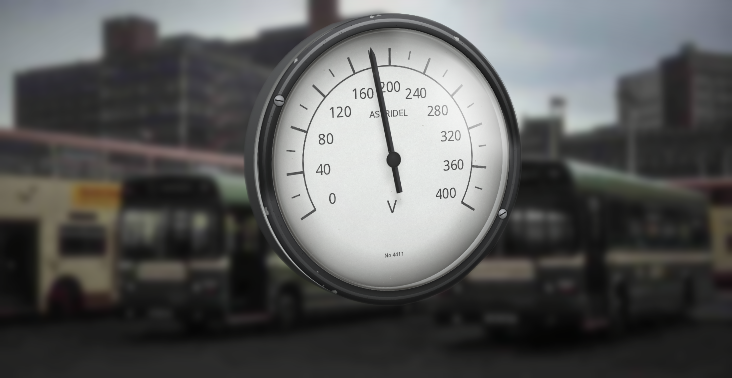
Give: 180 V
